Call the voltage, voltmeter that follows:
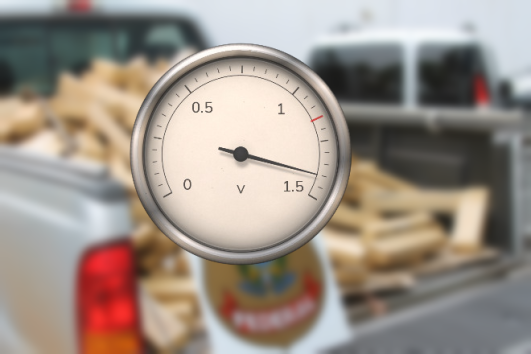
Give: 1.4 V
